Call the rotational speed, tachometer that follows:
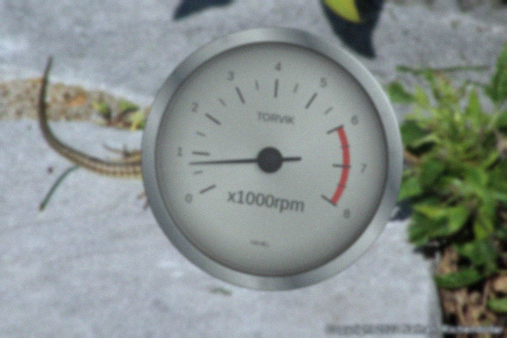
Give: 750 rpm
